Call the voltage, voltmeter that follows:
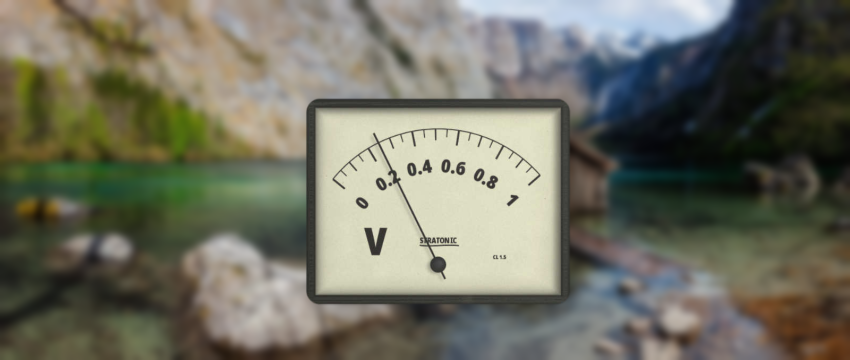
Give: 0.25 V
